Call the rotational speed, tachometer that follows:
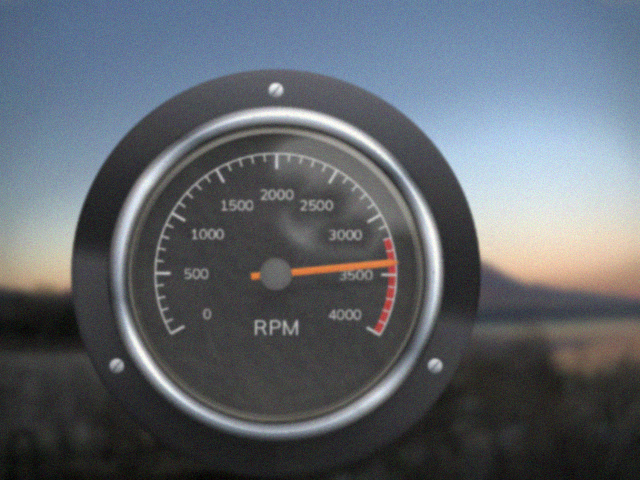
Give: 3400 rpm
